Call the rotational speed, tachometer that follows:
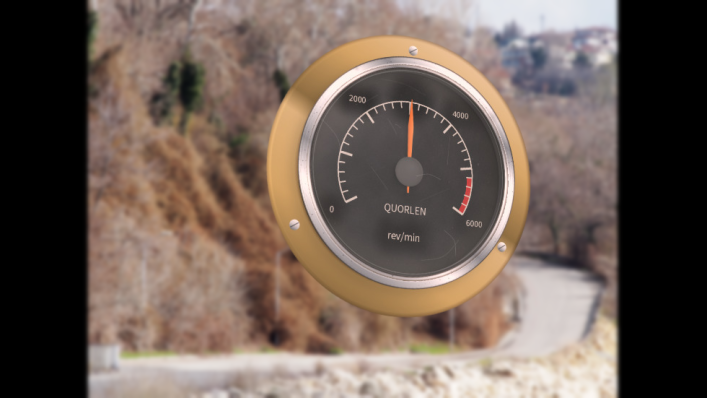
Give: 3000 rpm
